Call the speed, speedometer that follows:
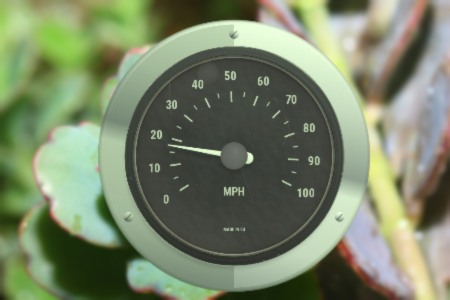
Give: 17.5 mph
